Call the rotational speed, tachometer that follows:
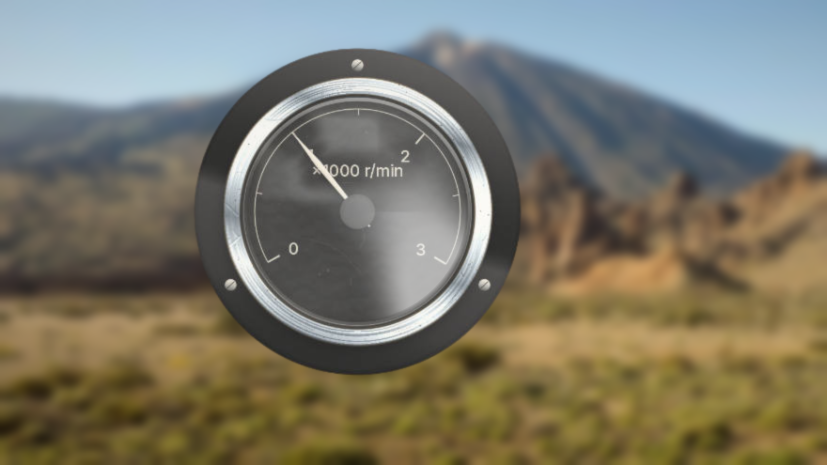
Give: 1000 rpm
